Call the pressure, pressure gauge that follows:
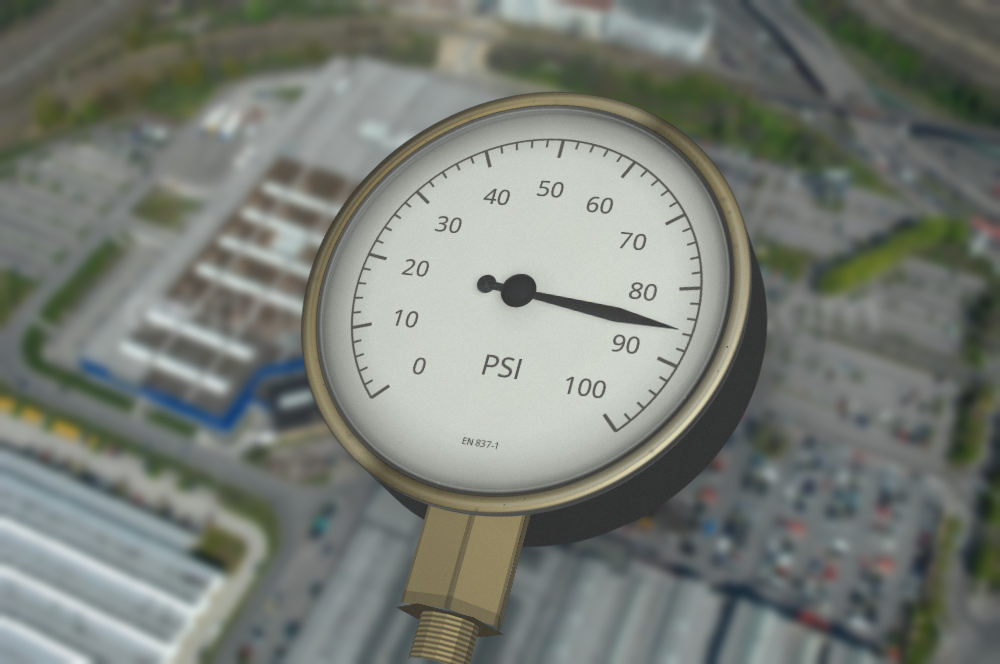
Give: 86 psi
